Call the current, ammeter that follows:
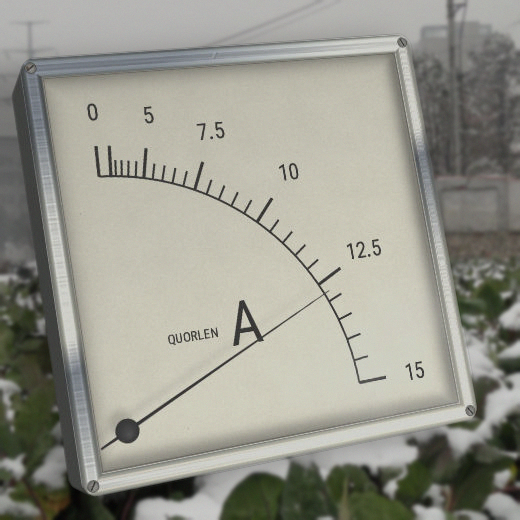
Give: 12.75 A
